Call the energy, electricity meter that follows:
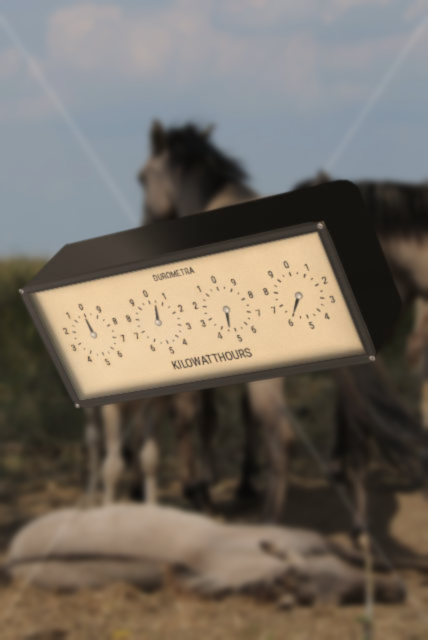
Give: 46 kWh
